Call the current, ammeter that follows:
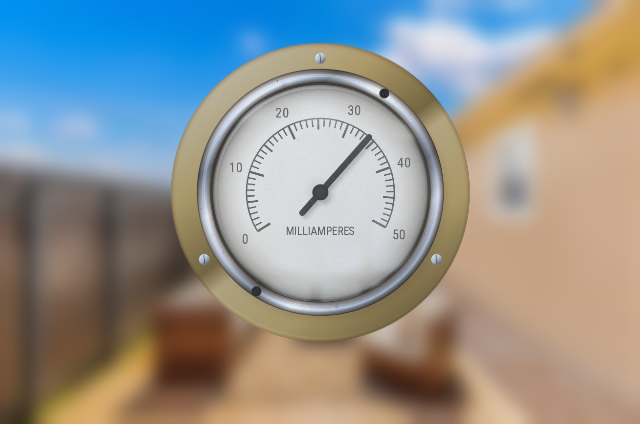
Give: 34 mA
